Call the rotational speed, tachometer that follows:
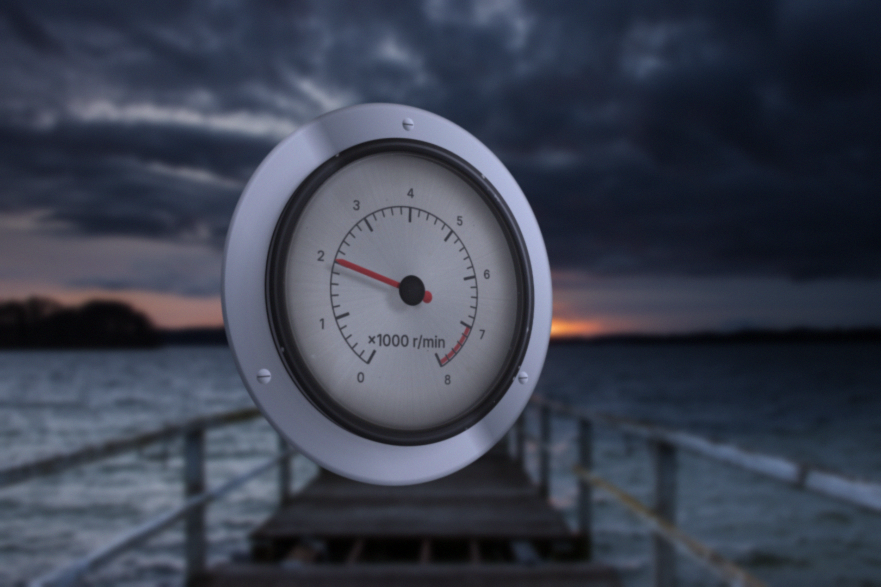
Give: 2000 rpm
